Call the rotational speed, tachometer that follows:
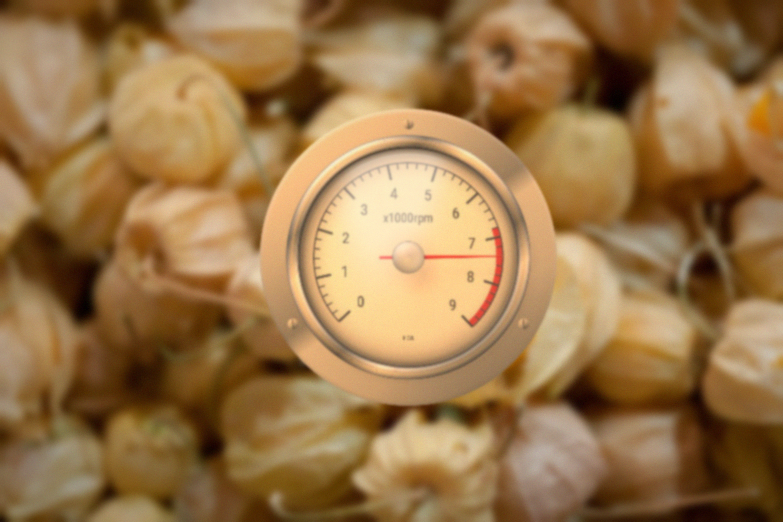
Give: 7400 rpm
